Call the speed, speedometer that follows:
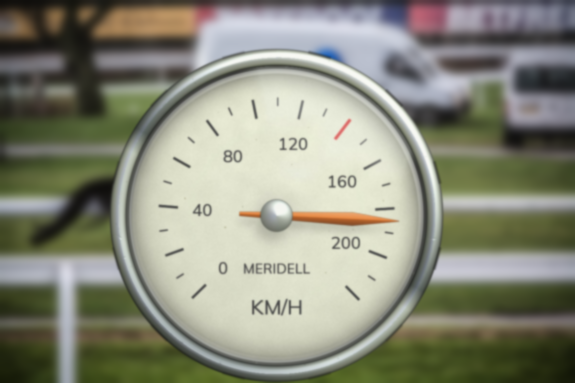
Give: 185 km/h
